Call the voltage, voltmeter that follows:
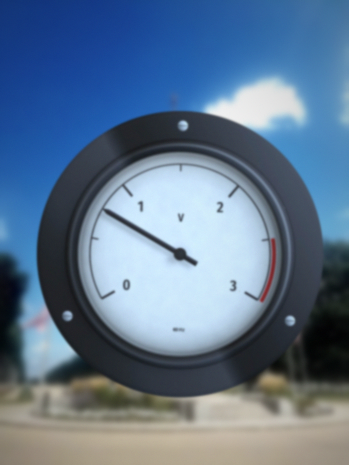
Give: 0.75 V
